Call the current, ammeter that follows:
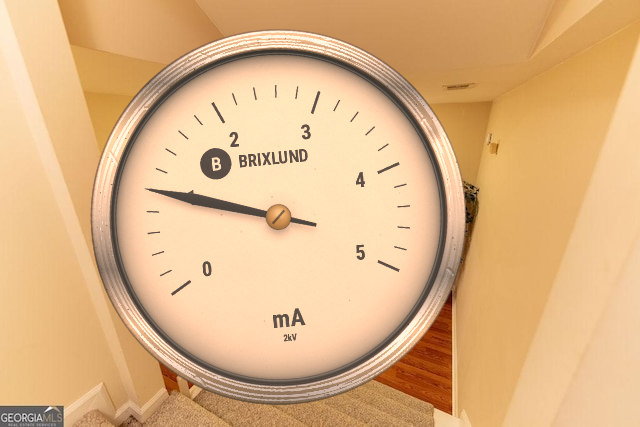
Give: 1 mA
